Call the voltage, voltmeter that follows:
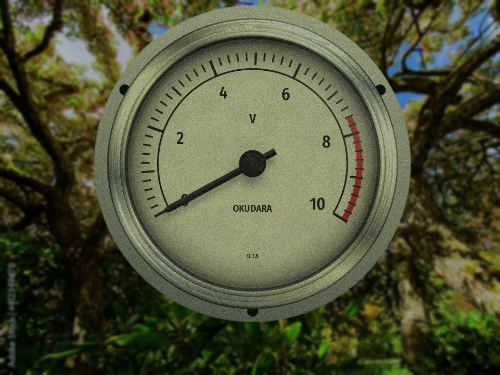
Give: 0 V
